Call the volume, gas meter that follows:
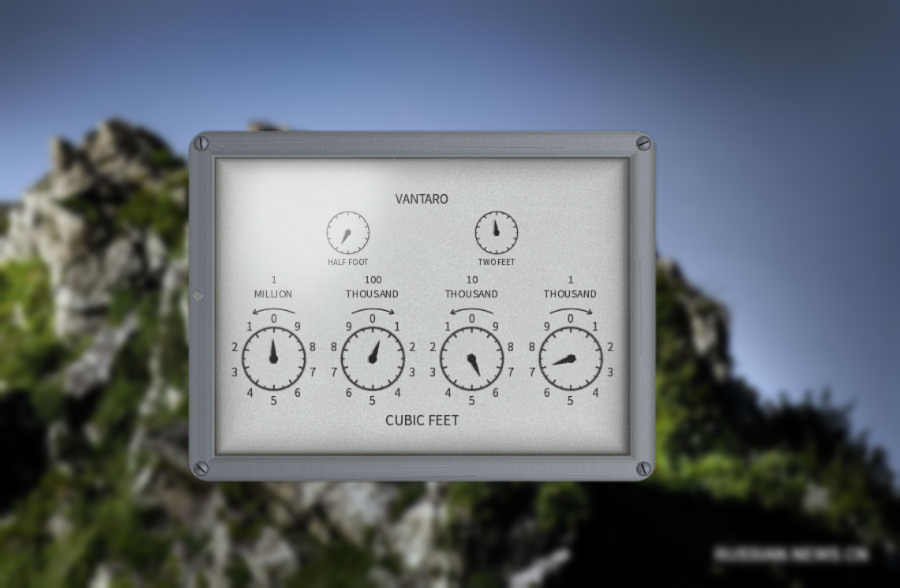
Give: 5700 ft³
